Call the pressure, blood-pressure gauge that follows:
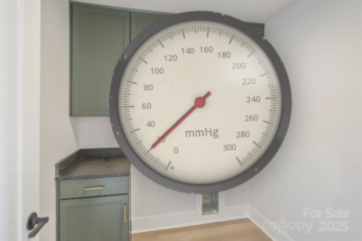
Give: 20 mmHg
